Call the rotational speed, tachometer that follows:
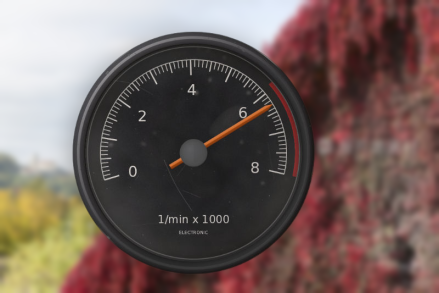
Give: 6300 rpm
